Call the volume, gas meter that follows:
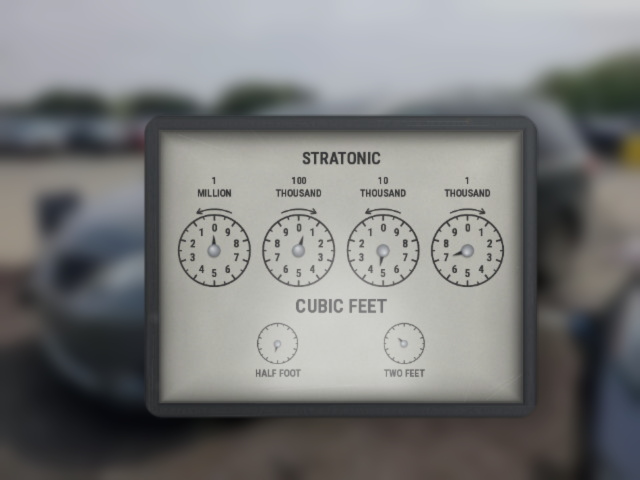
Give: 4700 ft³
